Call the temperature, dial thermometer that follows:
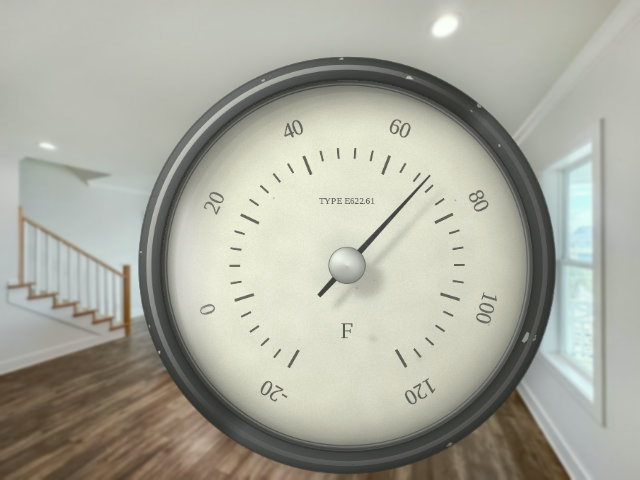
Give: 70 °F
